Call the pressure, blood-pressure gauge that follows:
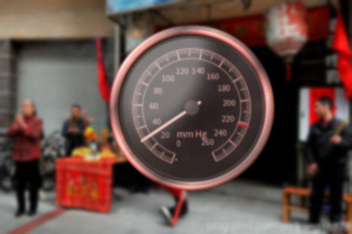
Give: 30 mmHg
